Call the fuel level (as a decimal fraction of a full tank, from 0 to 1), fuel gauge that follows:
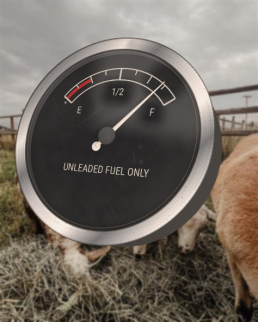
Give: 0.875
